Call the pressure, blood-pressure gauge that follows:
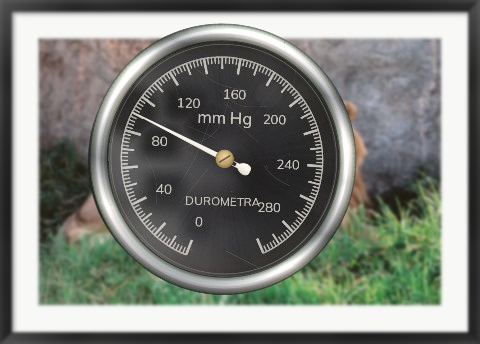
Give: 90 mmHg
